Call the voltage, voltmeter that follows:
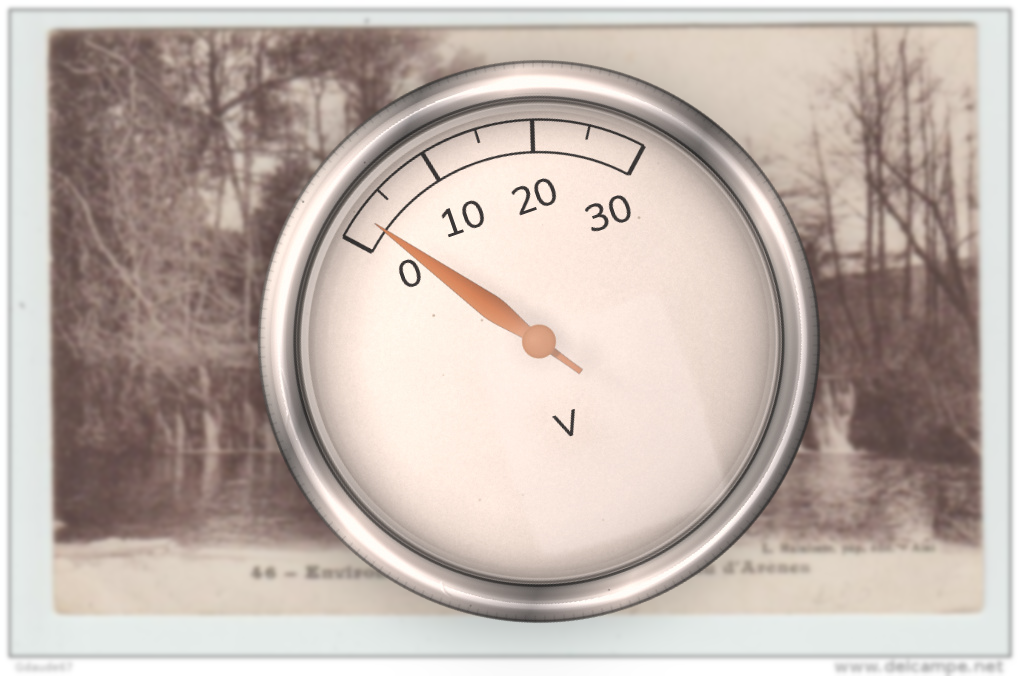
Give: 2.5 V
